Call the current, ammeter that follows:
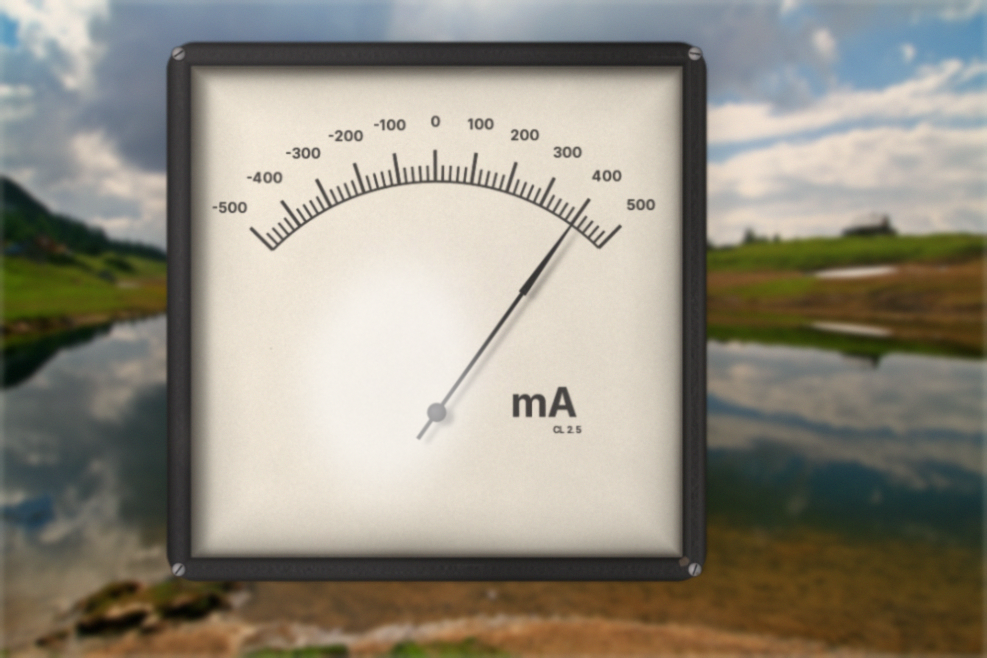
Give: 400 mA
